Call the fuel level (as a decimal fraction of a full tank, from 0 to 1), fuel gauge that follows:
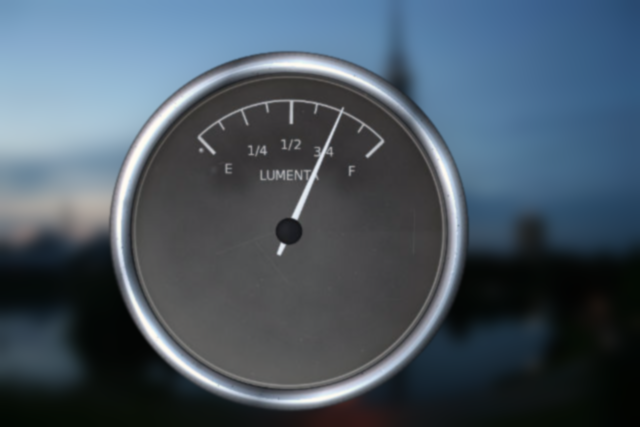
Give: 0.75
